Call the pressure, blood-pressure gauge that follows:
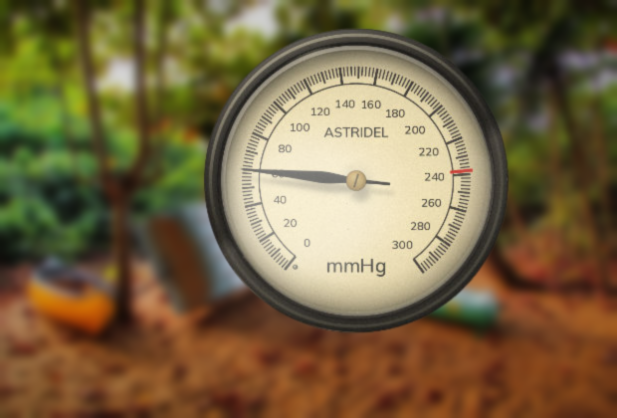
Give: 60 mmHg
